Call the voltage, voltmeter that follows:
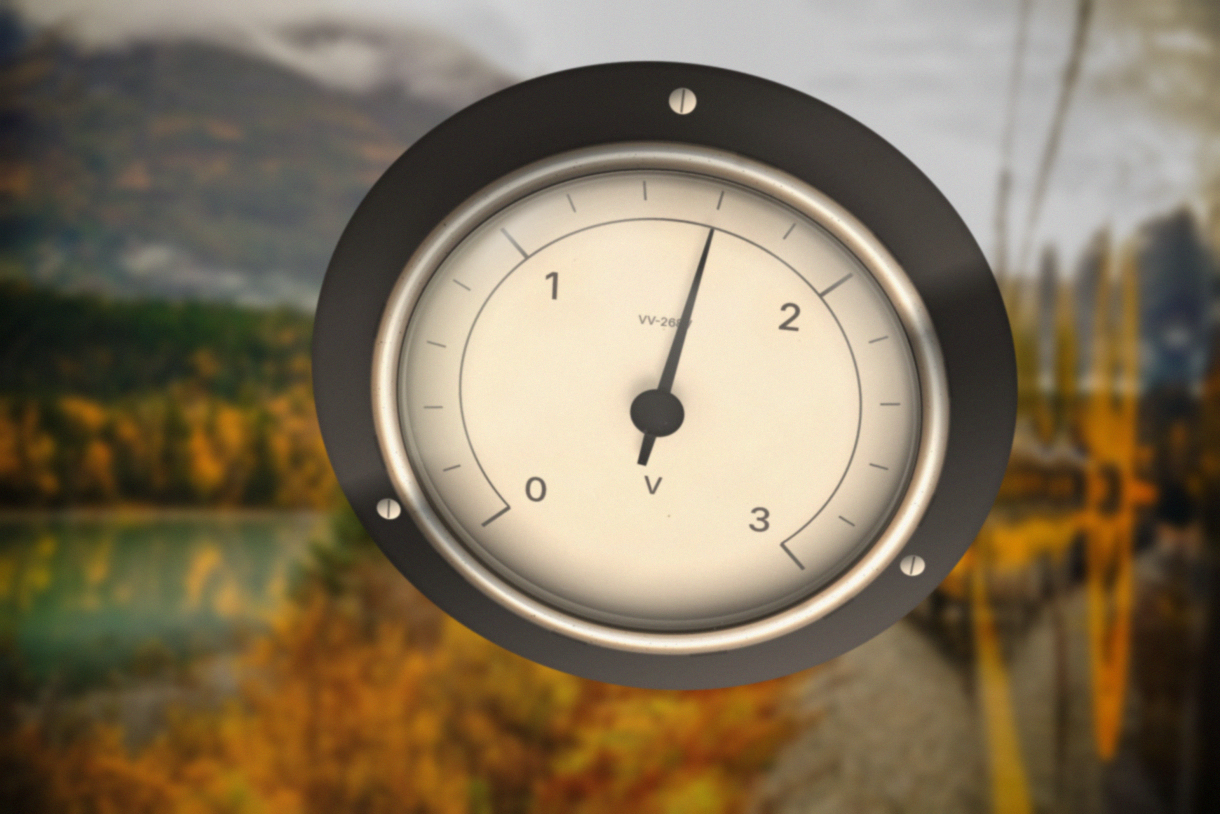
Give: 1.6 V
